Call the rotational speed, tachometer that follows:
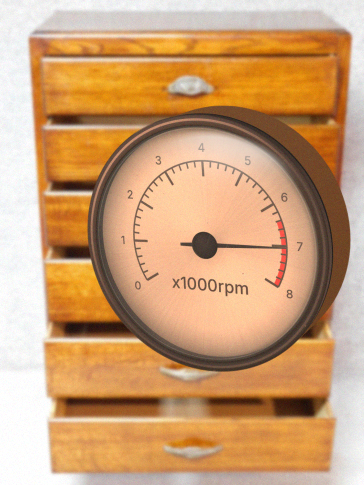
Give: 7000 rpm
